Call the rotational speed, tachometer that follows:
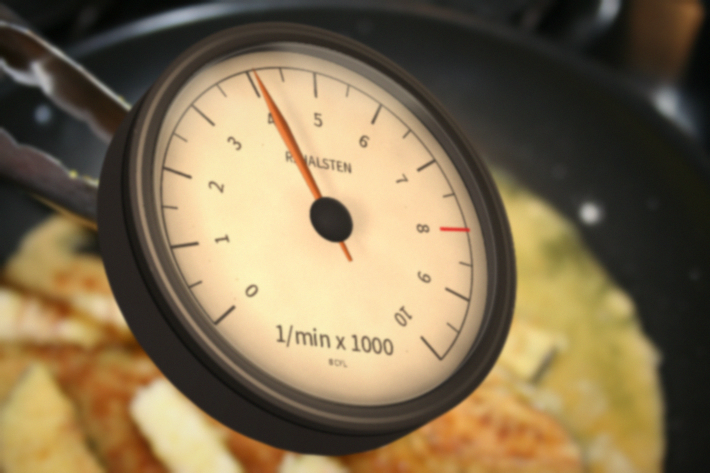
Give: 4000 rpm
